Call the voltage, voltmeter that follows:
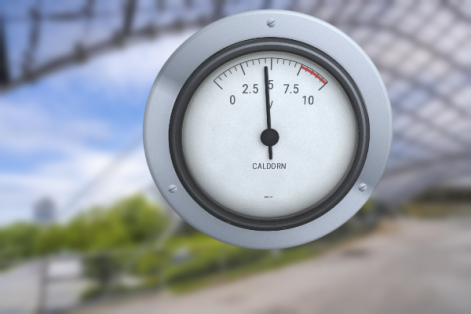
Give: 4.5 V
